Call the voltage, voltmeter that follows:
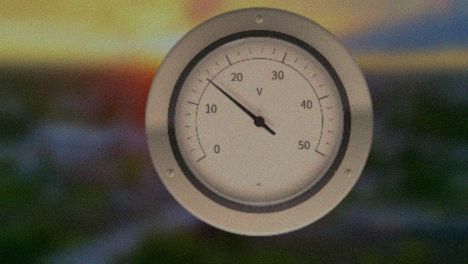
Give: 15 V
